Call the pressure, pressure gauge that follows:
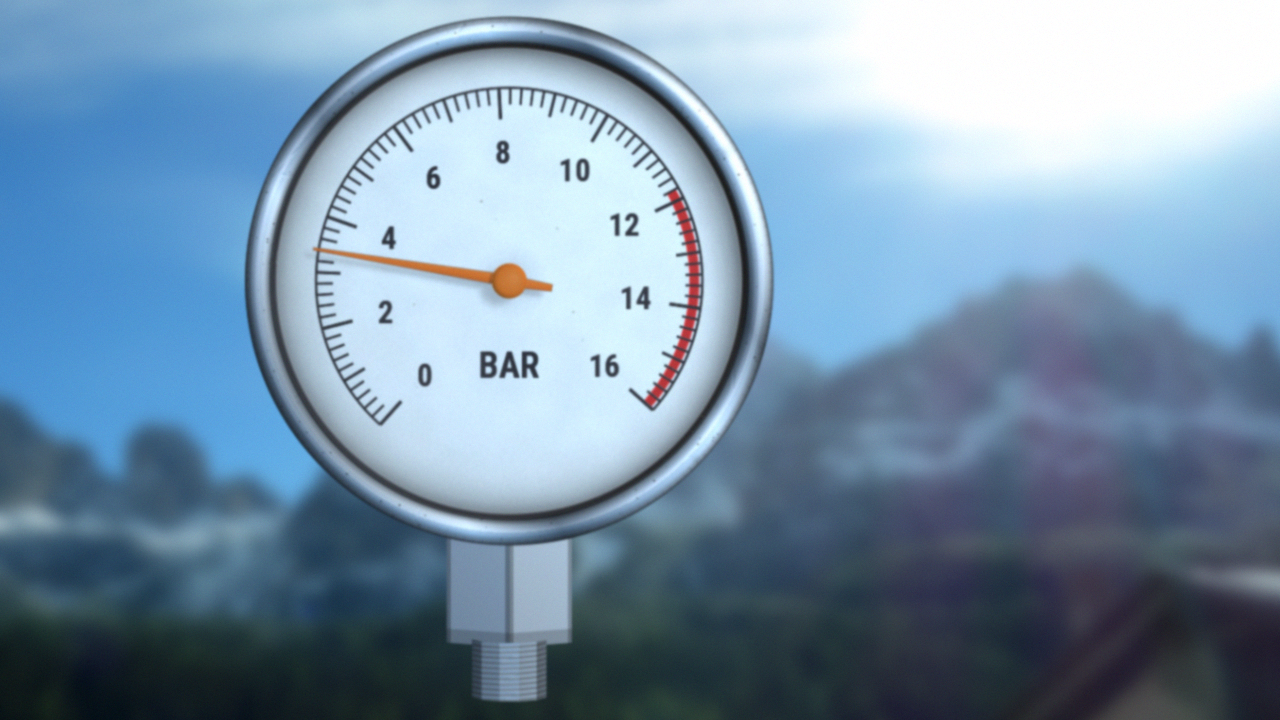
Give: 3.4 bar
